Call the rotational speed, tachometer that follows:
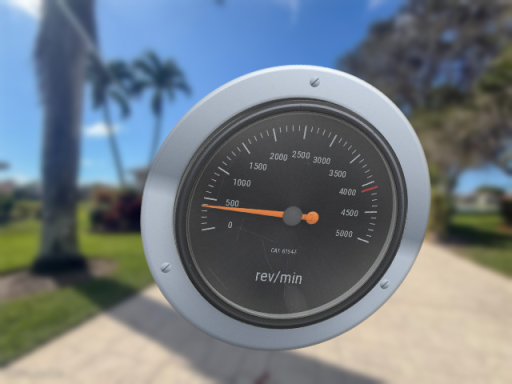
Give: 400 rpm
